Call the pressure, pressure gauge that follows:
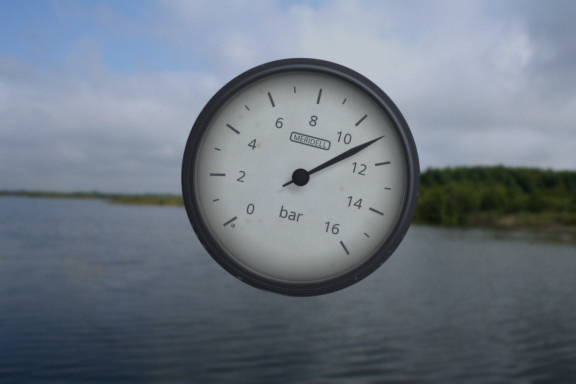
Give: 11 bar
